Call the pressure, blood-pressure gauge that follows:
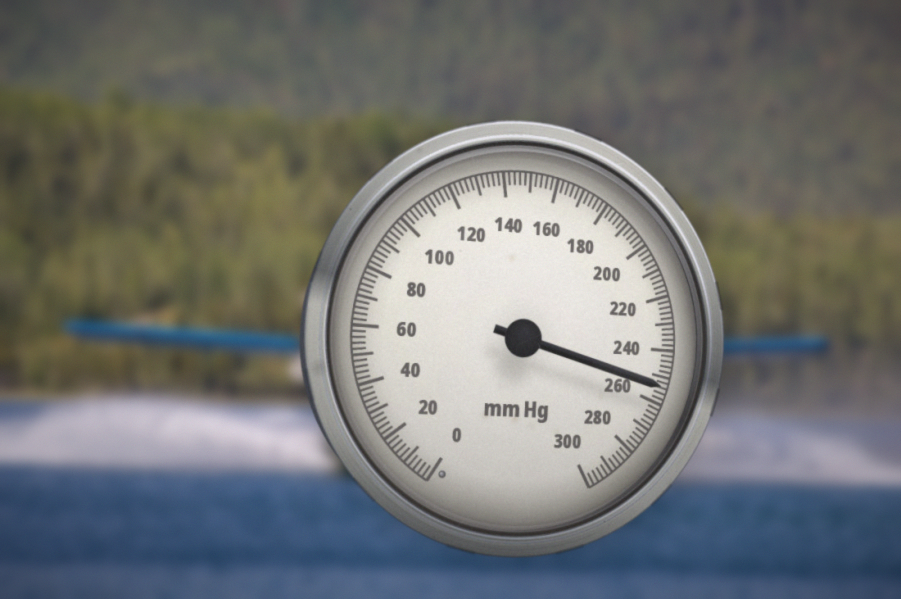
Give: 254 mmHg
